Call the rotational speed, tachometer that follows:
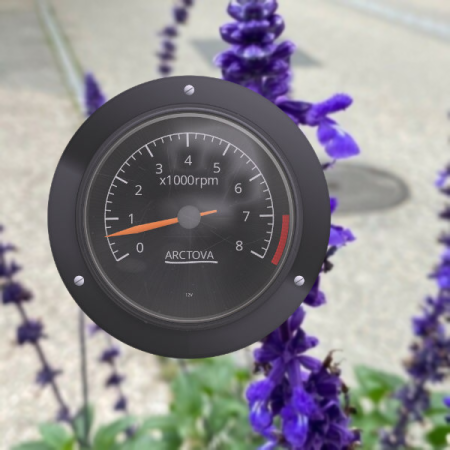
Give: 600 rpm
